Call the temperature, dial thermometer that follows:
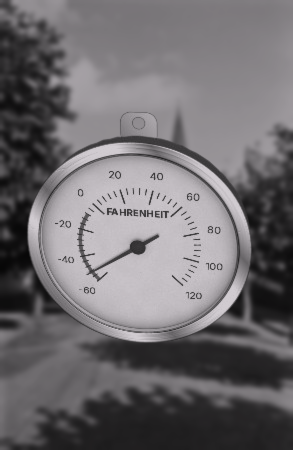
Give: -52 °F
